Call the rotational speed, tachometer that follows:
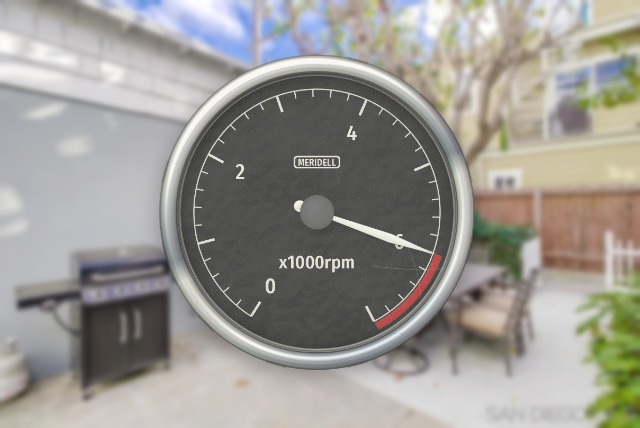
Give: 6000 rpm
